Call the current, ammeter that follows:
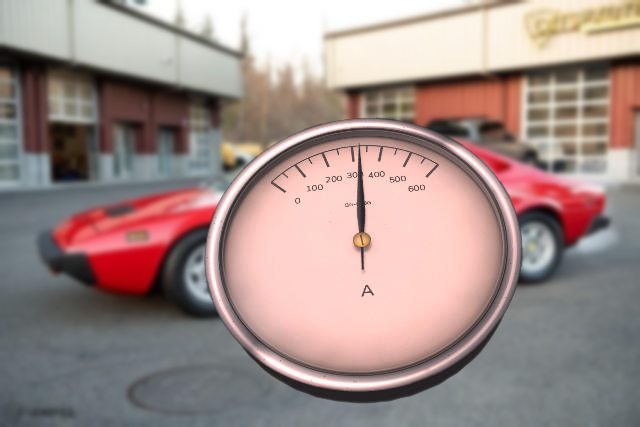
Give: 325 A
